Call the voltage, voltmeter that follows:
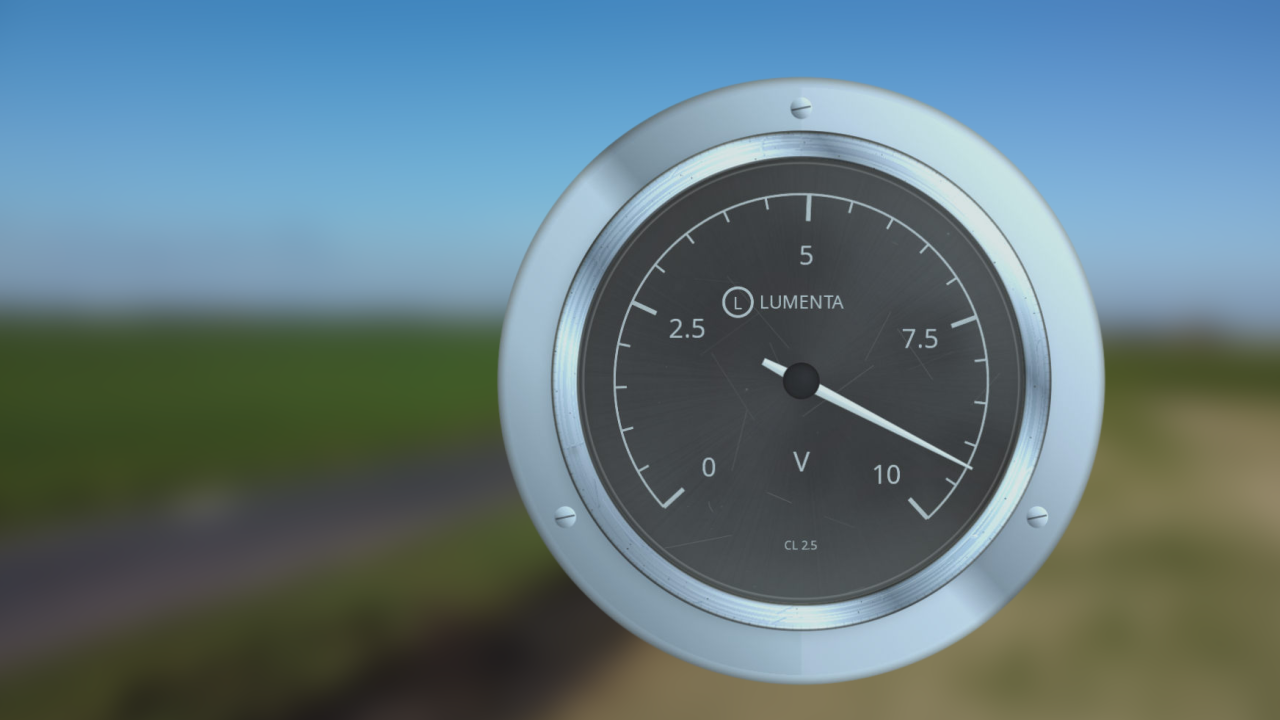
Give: 9.25 V
